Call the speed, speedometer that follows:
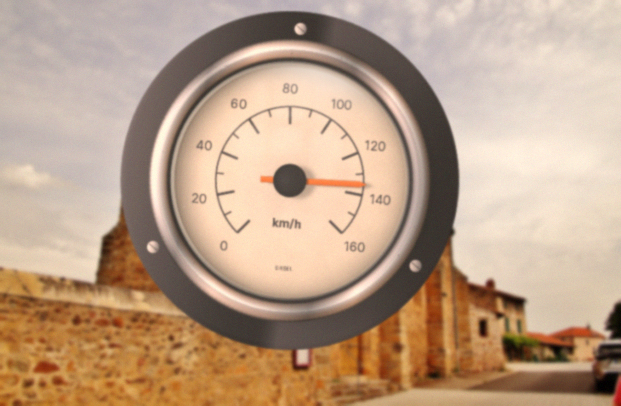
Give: 135 km/h
